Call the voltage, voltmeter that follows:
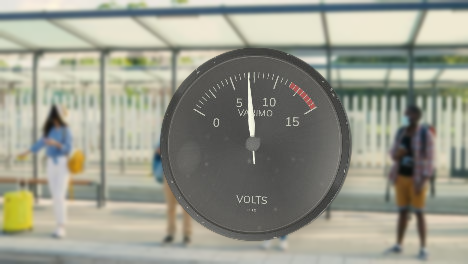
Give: 7 V
